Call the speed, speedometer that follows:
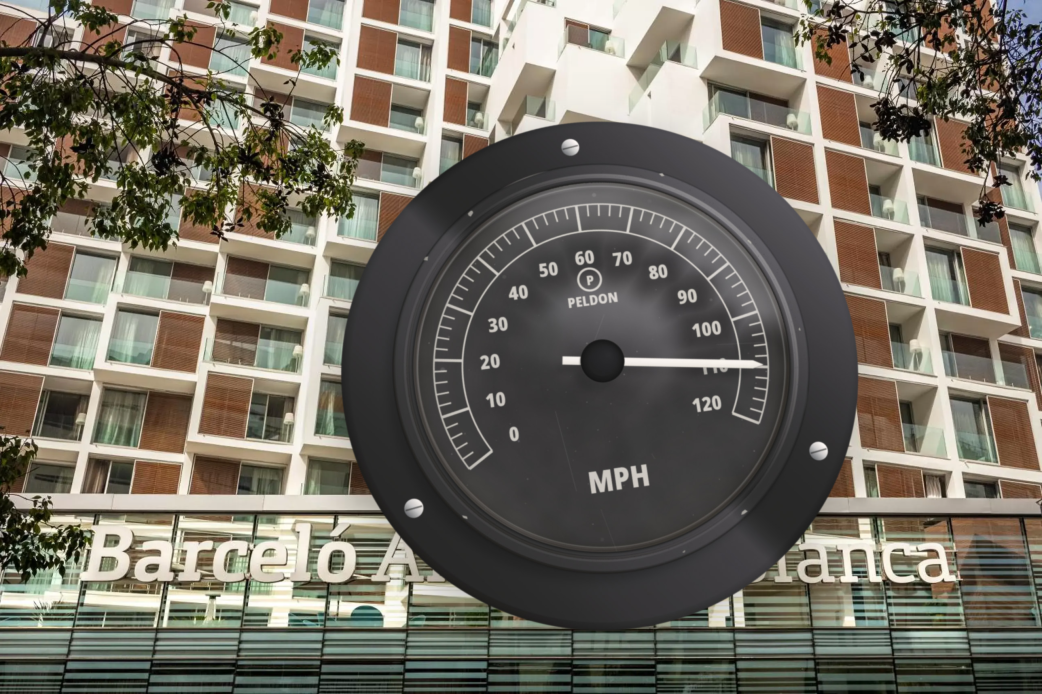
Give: 110 mph
